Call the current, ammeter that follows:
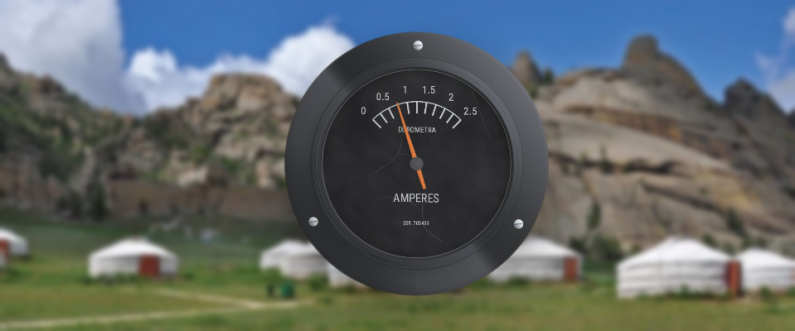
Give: 0.75 A
